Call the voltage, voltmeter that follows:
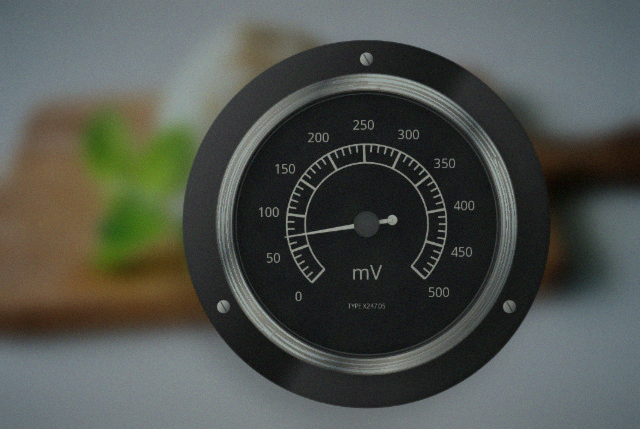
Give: 70 mV
